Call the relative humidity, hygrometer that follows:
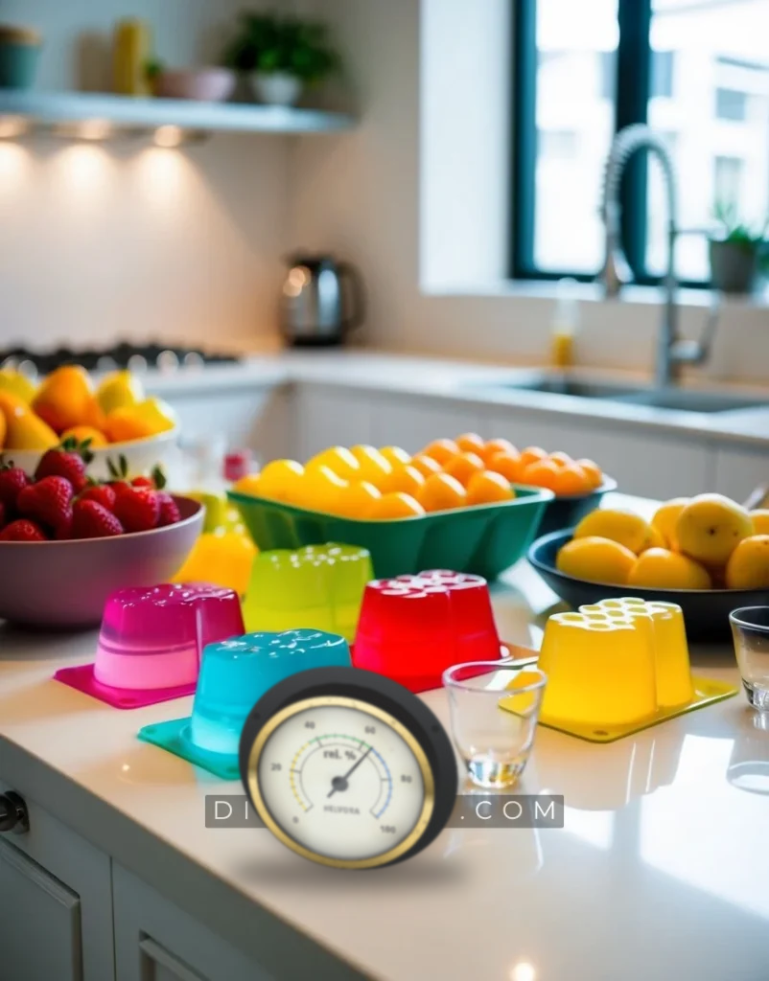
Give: 64 %
